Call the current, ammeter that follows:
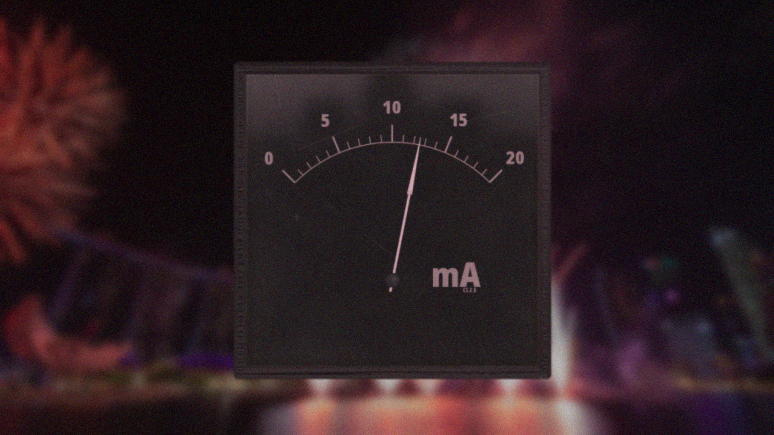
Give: 12.5 mA
